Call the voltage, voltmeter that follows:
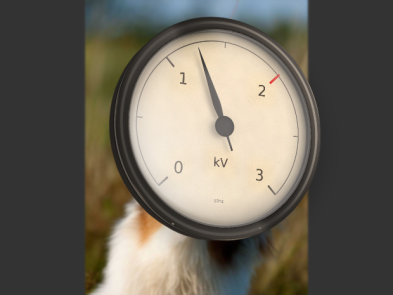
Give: 1.25 kV
